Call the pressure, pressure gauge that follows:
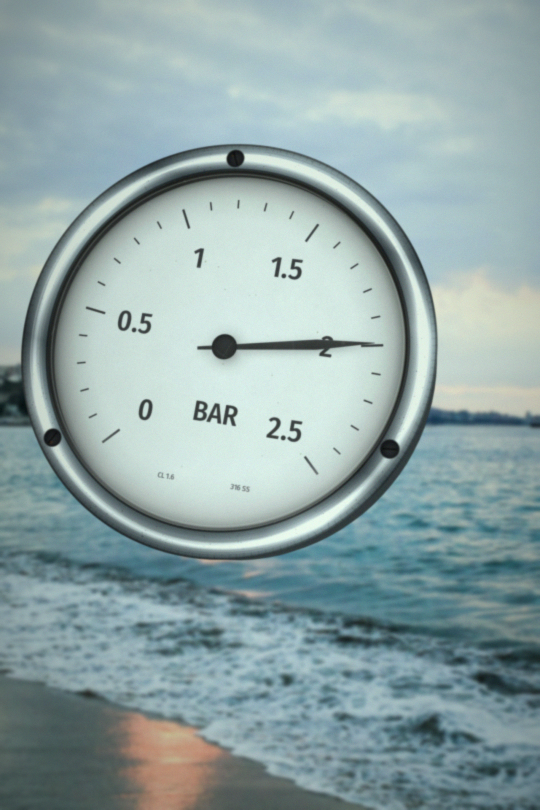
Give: 2 bar
